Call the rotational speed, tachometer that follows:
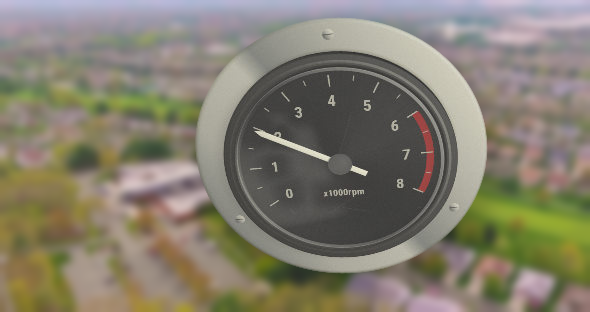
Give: 2000 rpm
